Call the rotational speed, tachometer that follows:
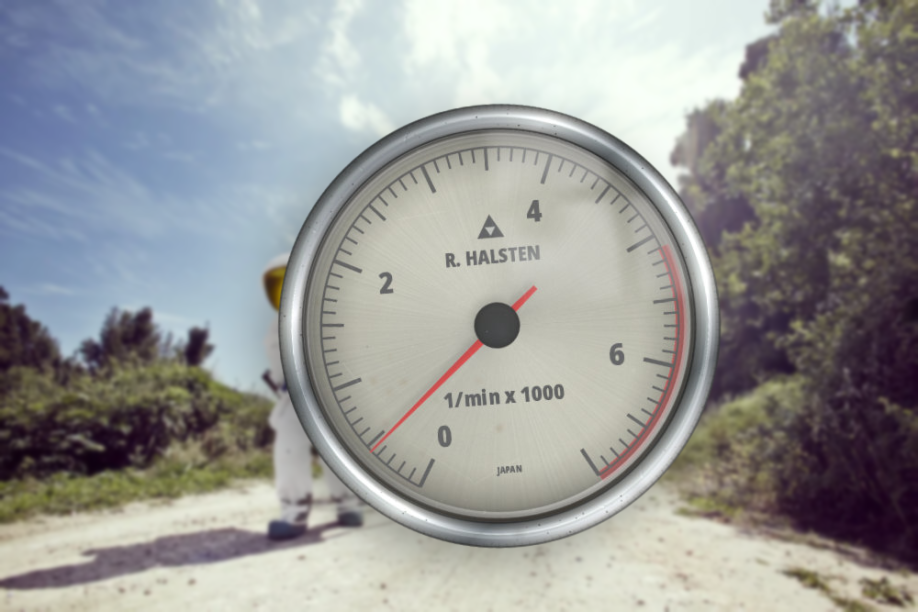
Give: 450 rpm
